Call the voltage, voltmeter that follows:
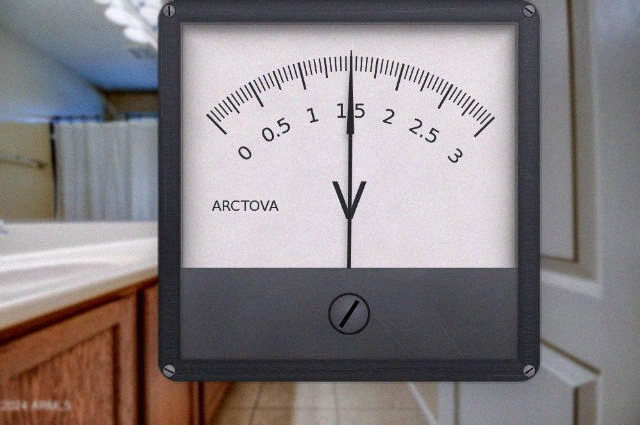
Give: 1.5 V
